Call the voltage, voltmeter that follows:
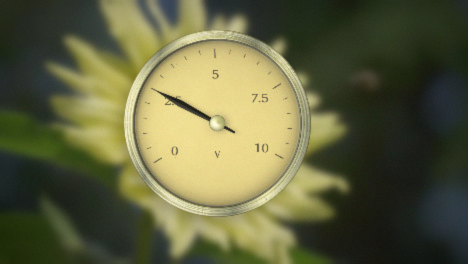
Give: 2.5 V
